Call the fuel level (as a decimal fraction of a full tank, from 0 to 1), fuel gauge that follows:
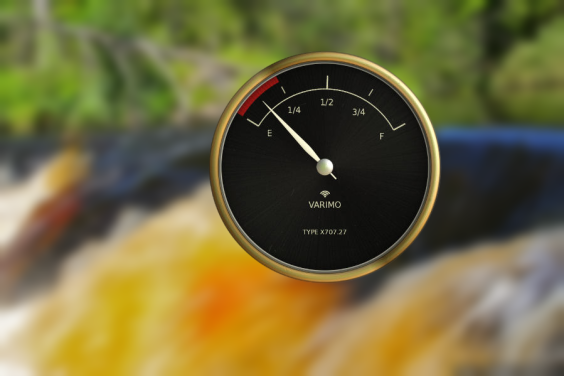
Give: 0.125
